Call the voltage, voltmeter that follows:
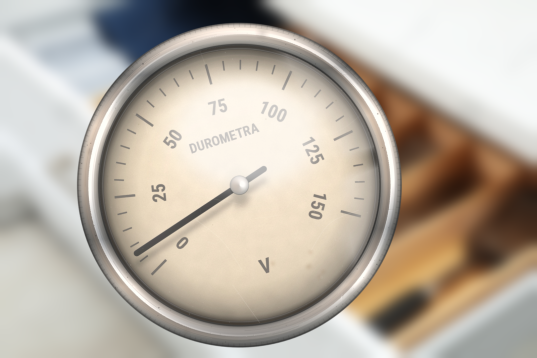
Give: 7.5 V
